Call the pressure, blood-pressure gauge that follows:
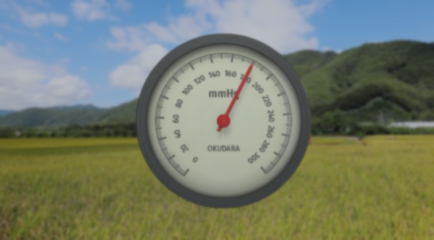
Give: 180 mmHg
